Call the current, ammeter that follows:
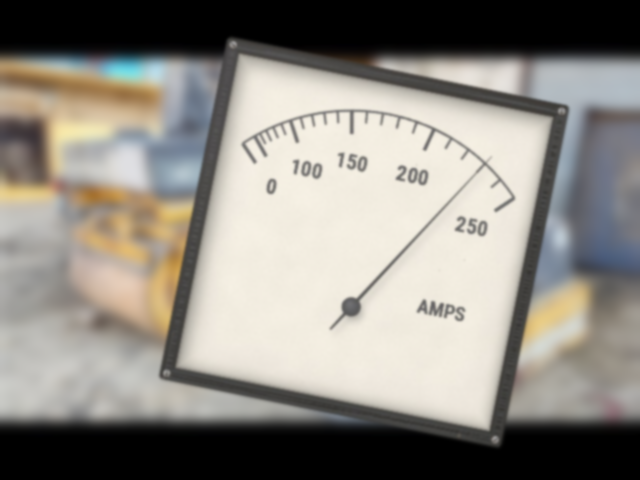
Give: 230 A
